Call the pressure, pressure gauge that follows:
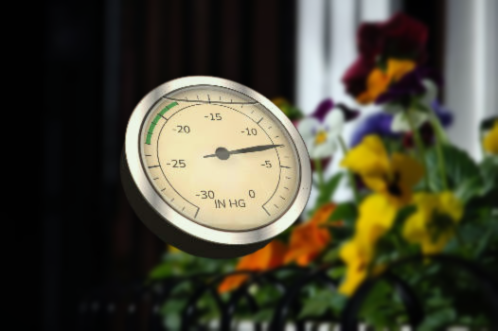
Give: -7 inHg
